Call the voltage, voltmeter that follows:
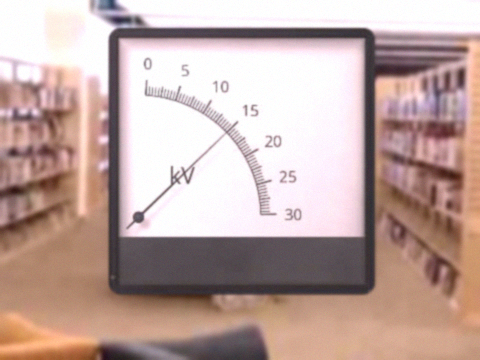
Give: 15 kV
